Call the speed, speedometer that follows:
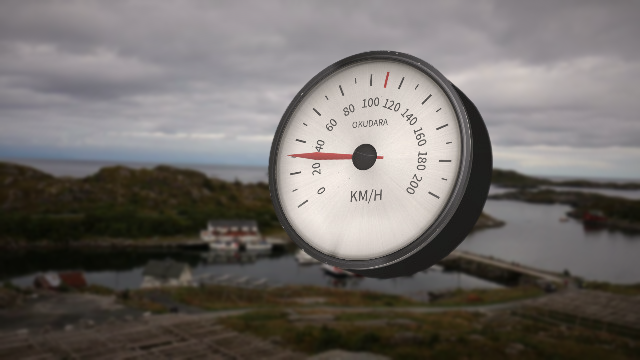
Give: 30 km/h
